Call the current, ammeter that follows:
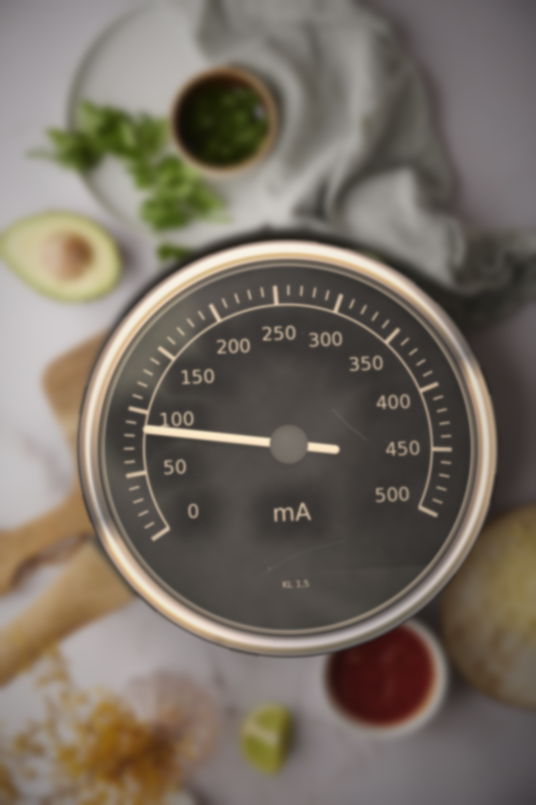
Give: 85 mA
